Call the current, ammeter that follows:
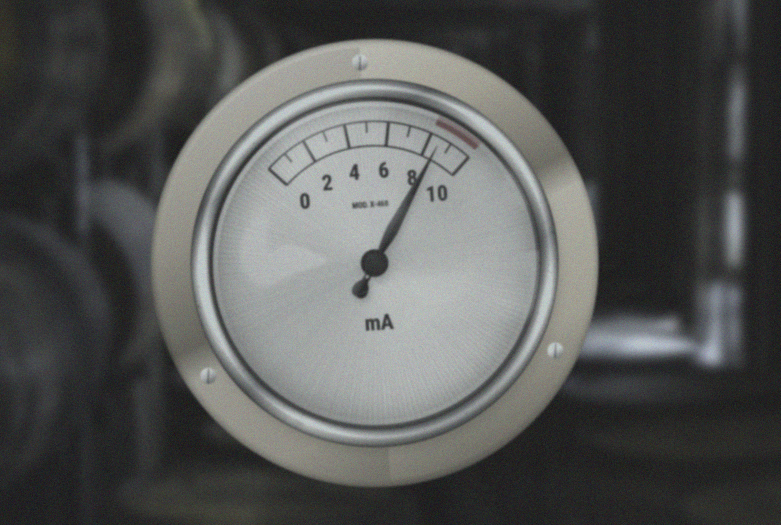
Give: 8.5 mA
